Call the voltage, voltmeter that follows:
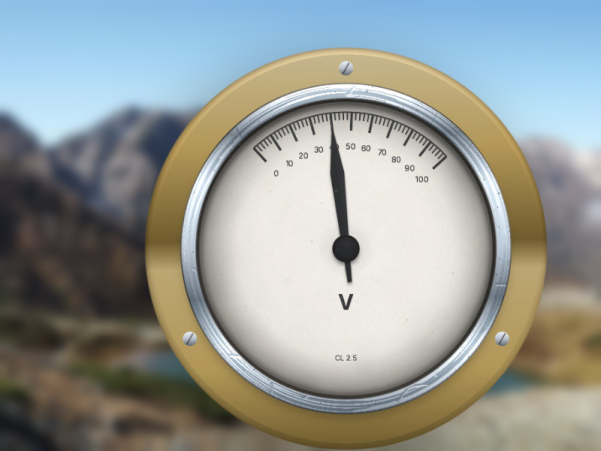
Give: 40 V
